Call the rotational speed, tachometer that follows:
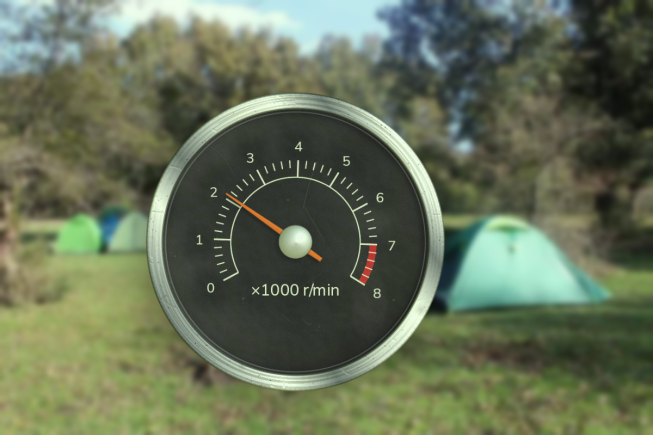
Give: 2100 rpm
